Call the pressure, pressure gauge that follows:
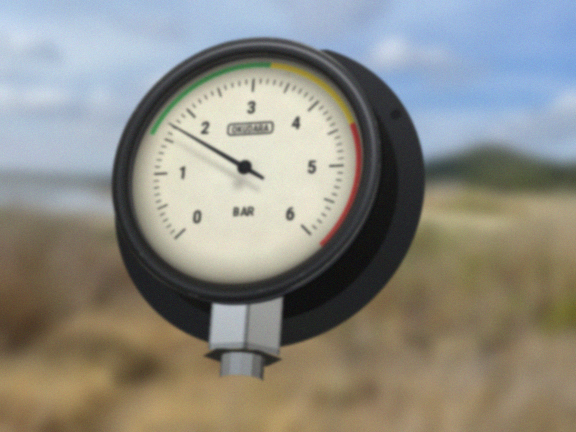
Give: 1.7 bar
